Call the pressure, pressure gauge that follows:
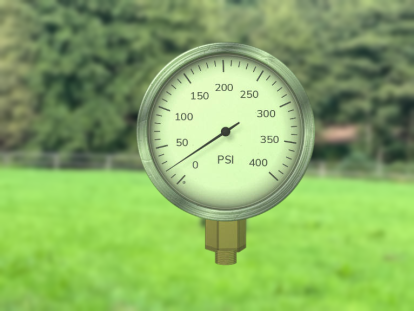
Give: 20 psi
